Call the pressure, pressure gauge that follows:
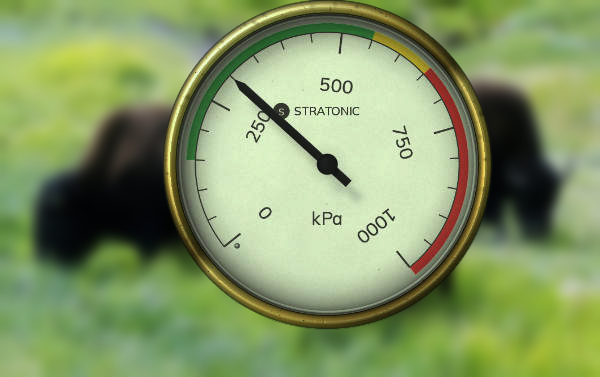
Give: 300 kPa
